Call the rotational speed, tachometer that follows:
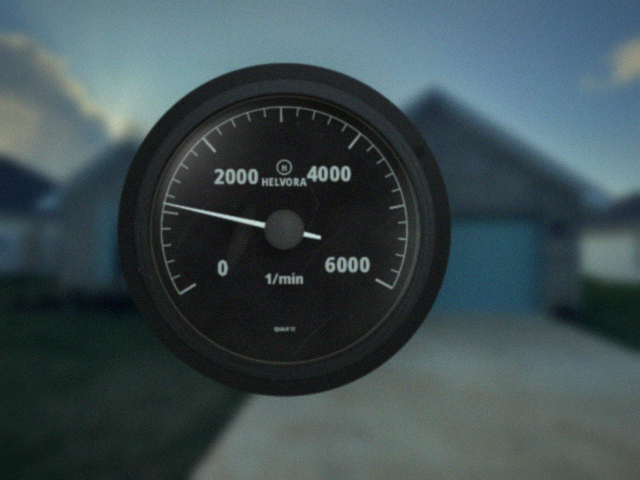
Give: 1100 rpm
